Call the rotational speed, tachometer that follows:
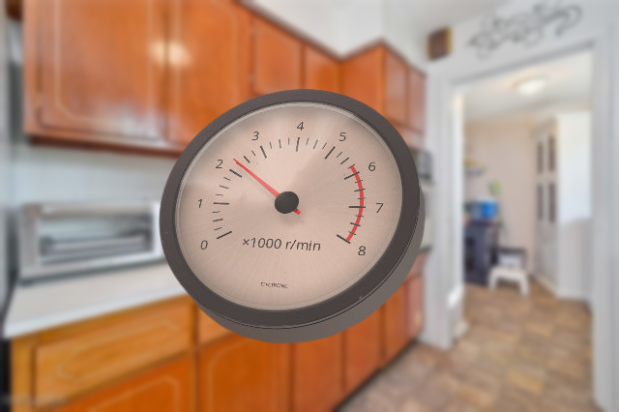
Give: 2250 rpm
